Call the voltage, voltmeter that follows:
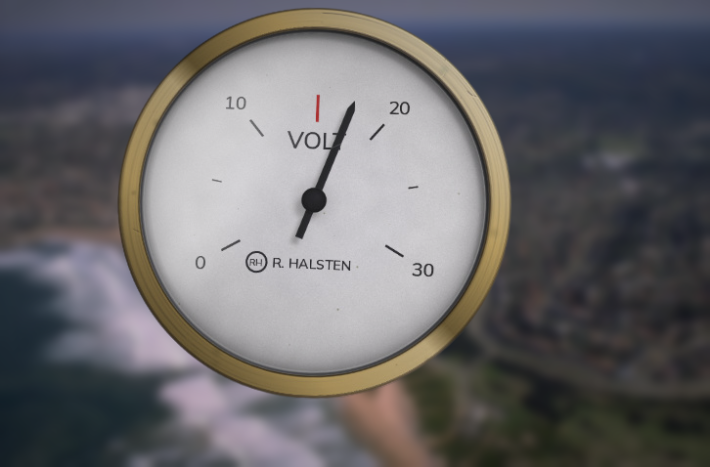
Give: 17.5 V
